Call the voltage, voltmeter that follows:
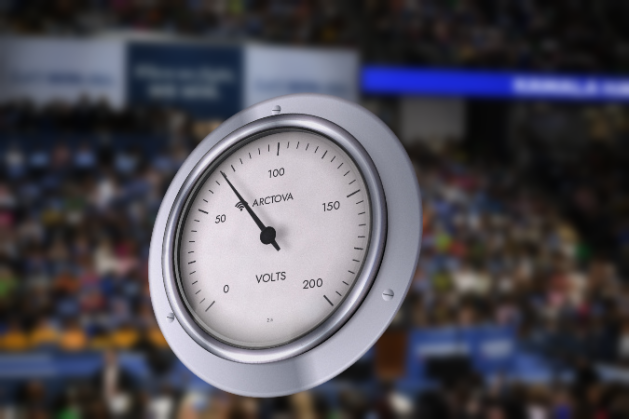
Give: 70 V
